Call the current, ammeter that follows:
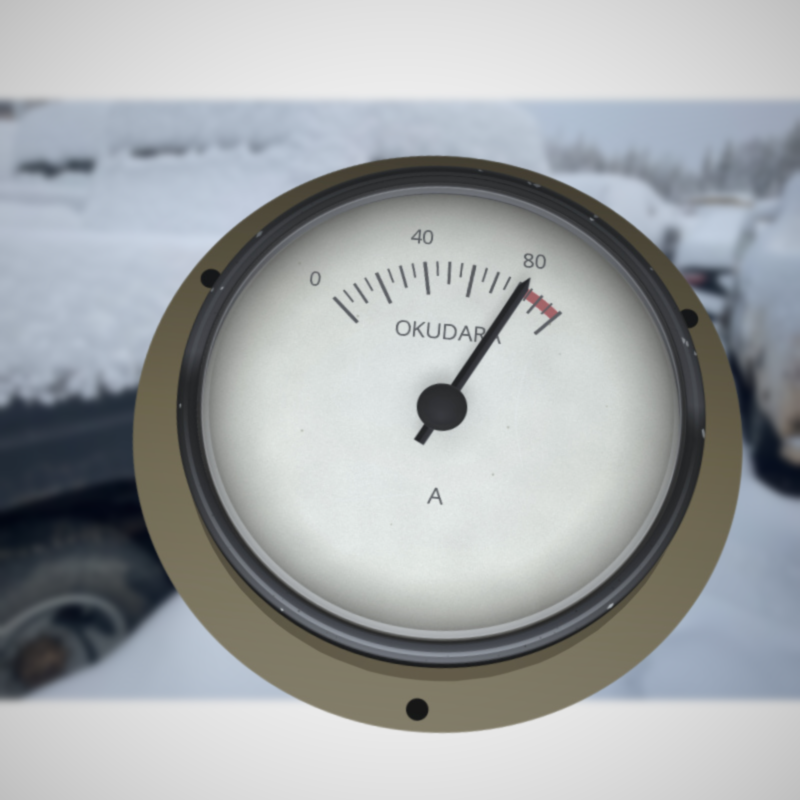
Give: 82.5 A
